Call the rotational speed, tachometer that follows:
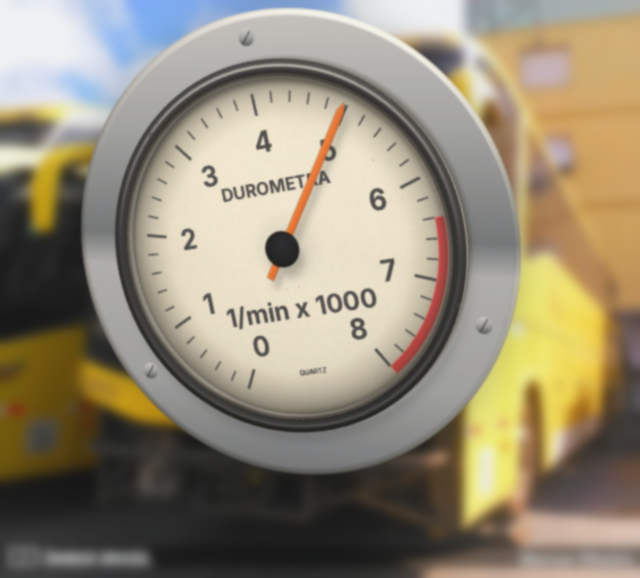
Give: 5000 rpm
